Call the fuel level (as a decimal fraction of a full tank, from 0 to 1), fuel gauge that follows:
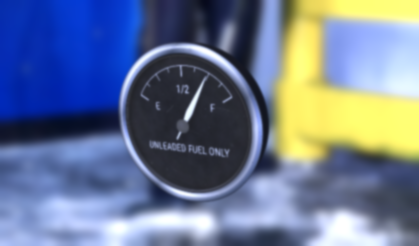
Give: 0.75
